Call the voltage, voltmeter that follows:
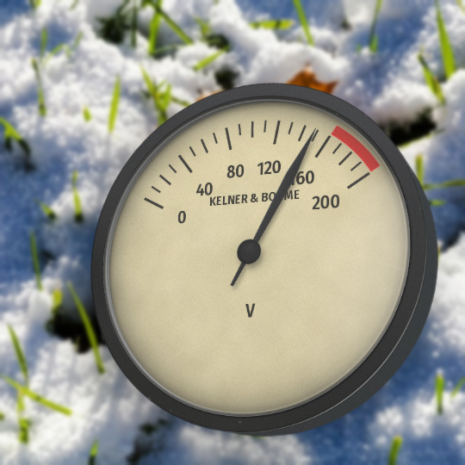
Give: 150 V
